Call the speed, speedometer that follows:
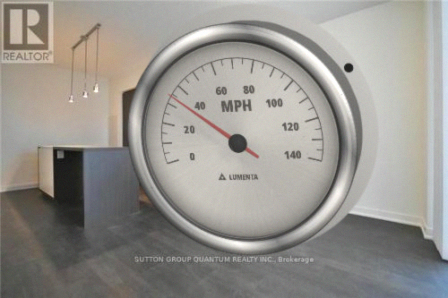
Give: 35 mph
